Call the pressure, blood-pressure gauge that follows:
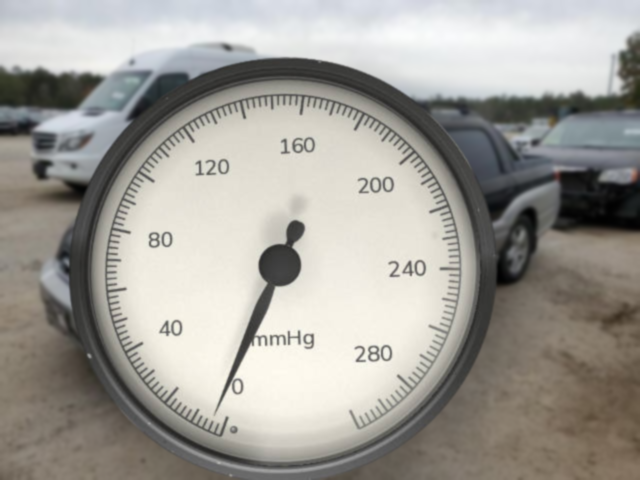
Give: 4 mmHg
